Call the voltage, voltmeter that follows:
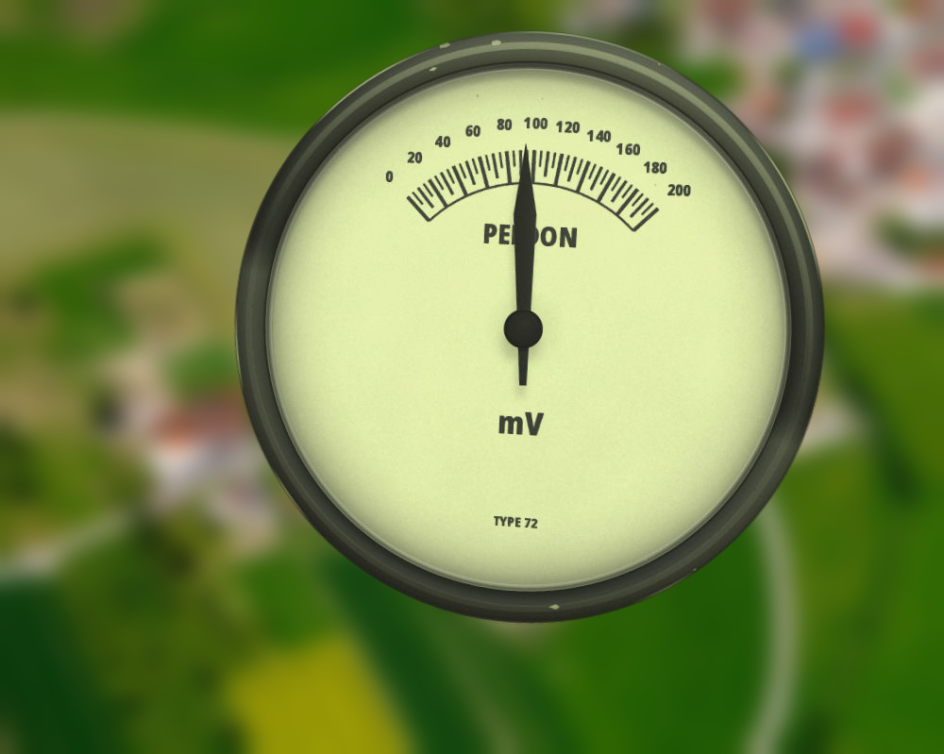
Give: 95 mV
